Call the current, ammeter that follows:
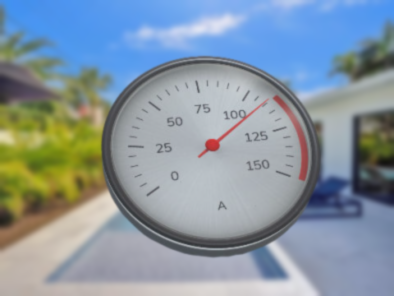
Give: 110 A
